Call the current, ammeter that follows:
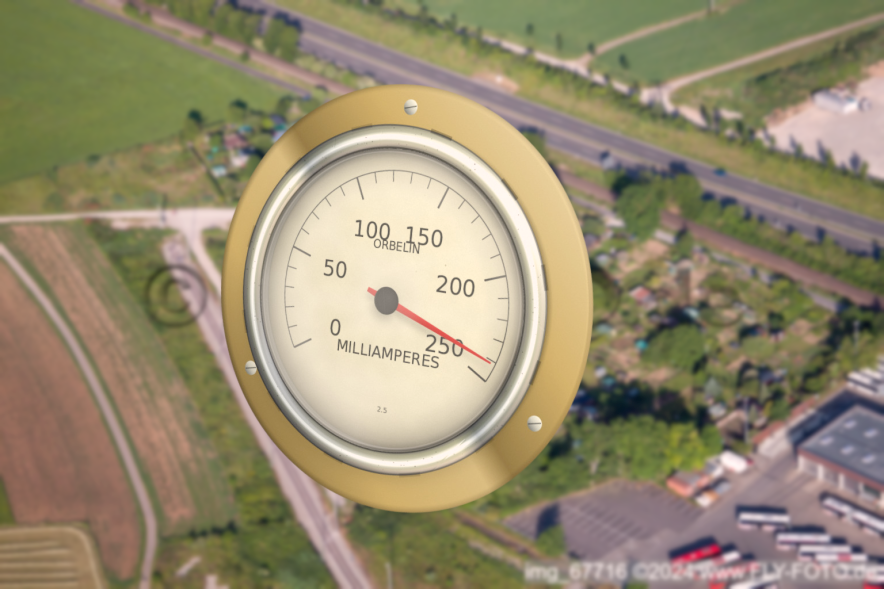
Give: 240 mA
